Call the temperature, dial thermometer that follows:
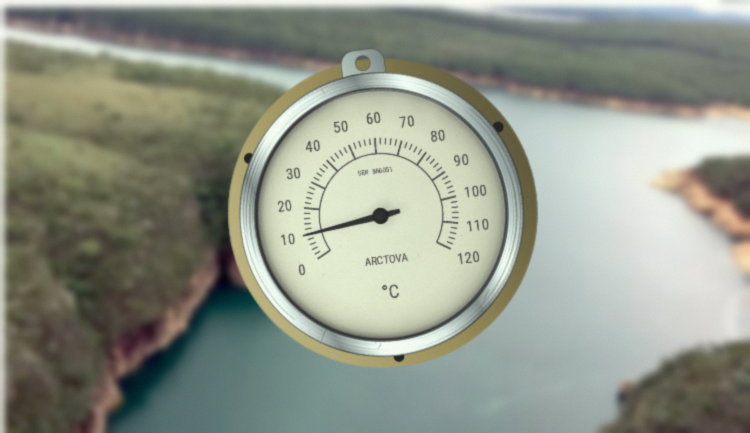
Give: 10 °C
